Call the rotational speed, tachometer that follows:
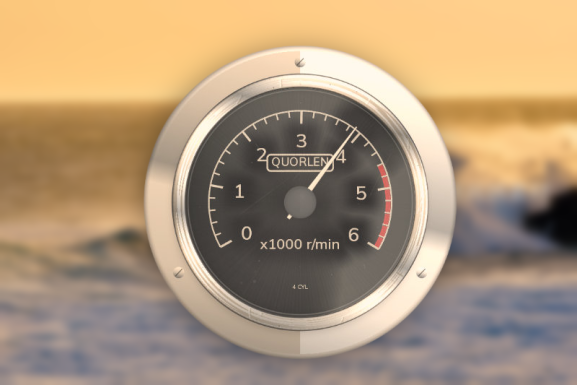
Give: 3900 rpm
